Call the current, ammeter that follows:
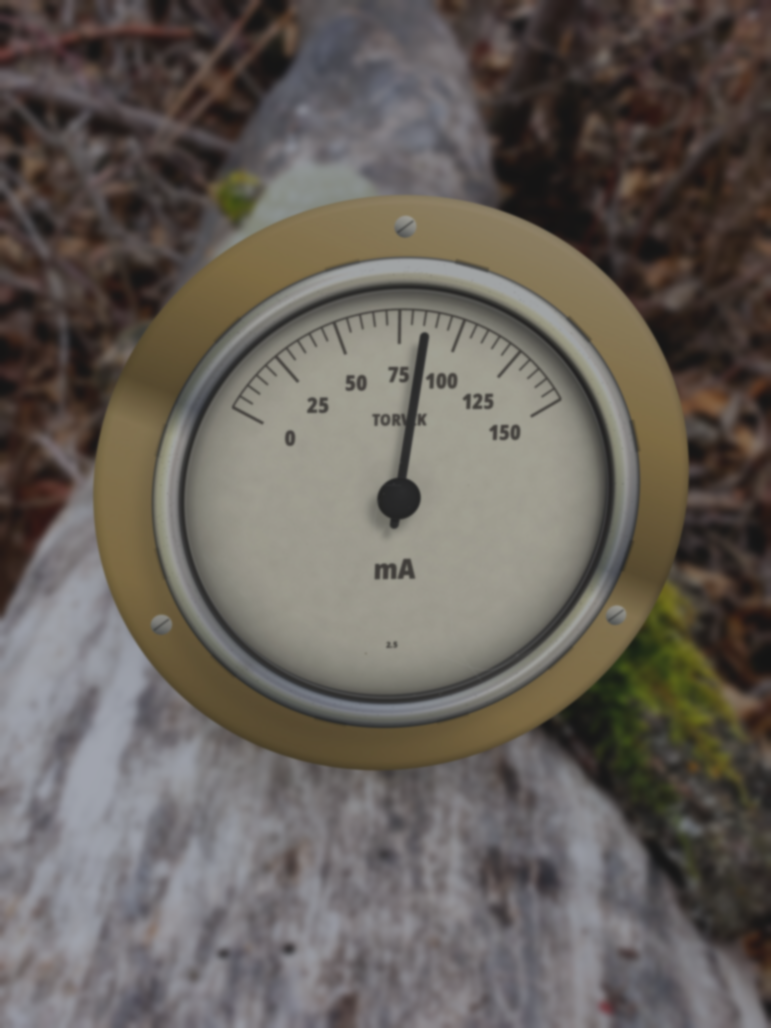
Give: 85 mA
